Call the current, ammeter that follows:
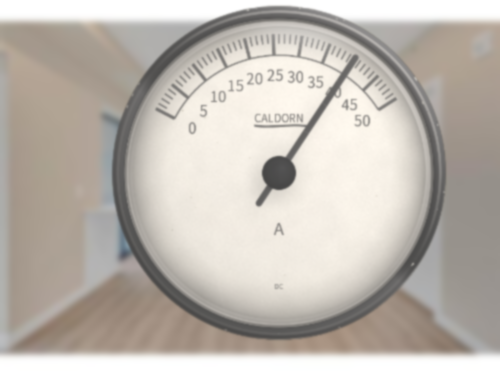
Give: 40 A
